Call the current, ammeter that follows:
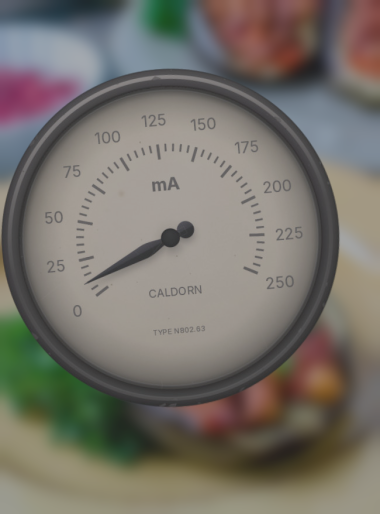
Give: 10 mA
